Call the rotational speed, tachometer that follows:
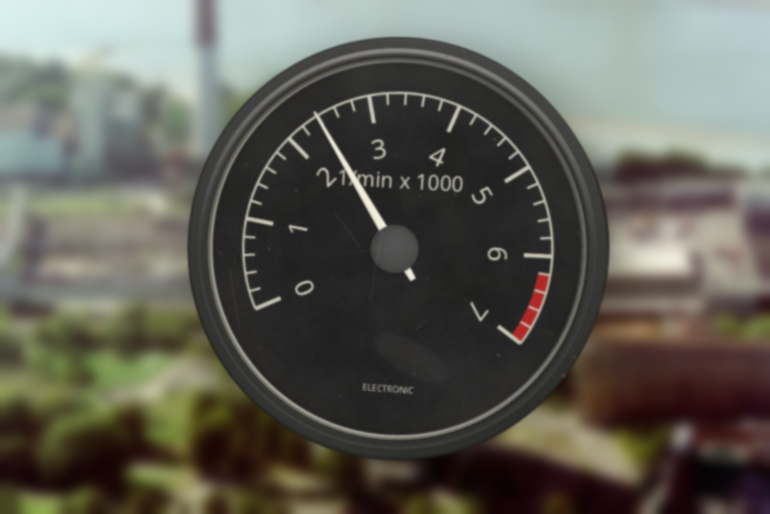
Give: 2400 rpm
